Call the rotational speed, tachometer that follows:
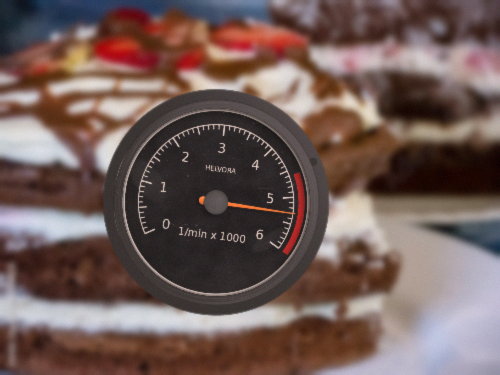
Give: 5300 rpm
